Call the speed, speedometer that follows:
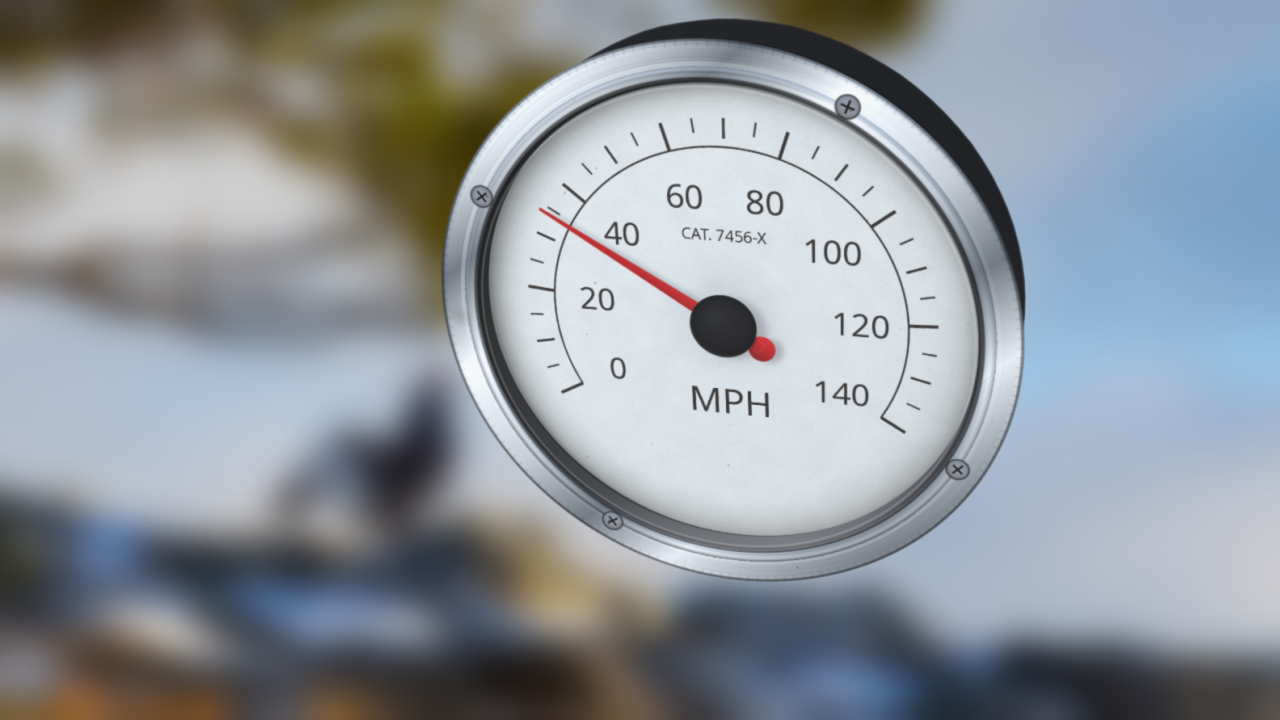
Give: 35 mph
